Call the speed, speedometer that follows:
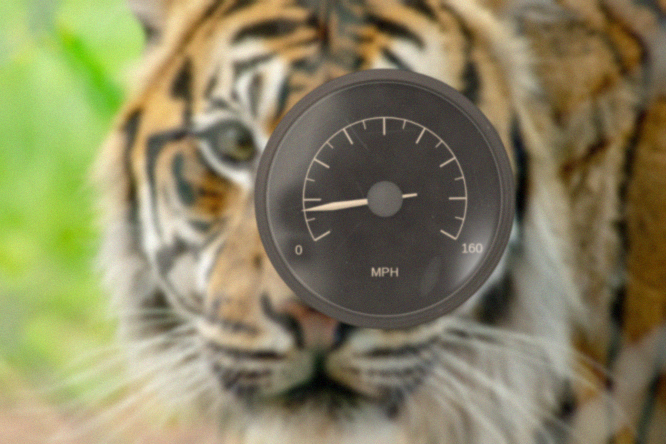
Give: 15 mph
